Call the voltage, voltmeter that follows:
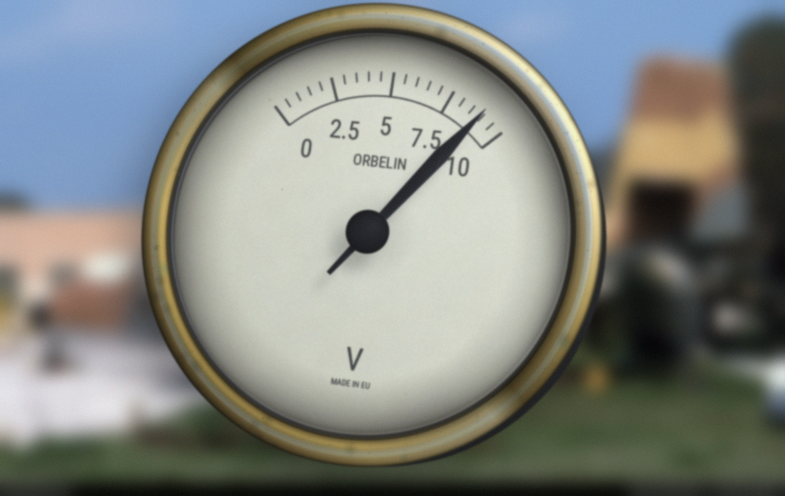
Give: 9 V
